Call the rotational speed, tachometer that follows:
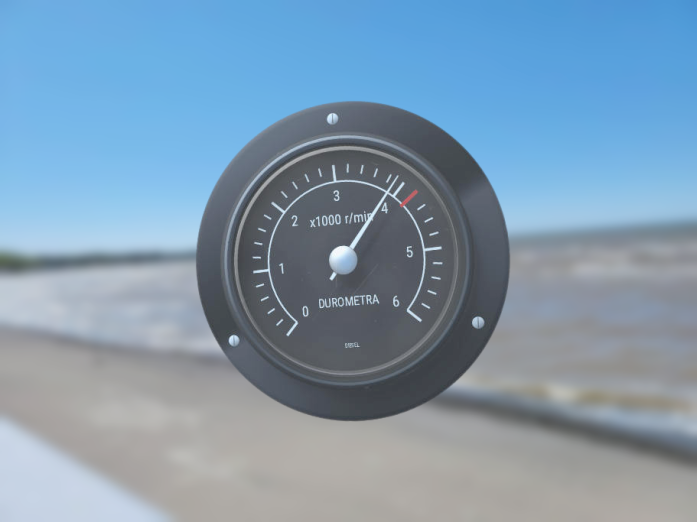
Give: 3900 rpm
